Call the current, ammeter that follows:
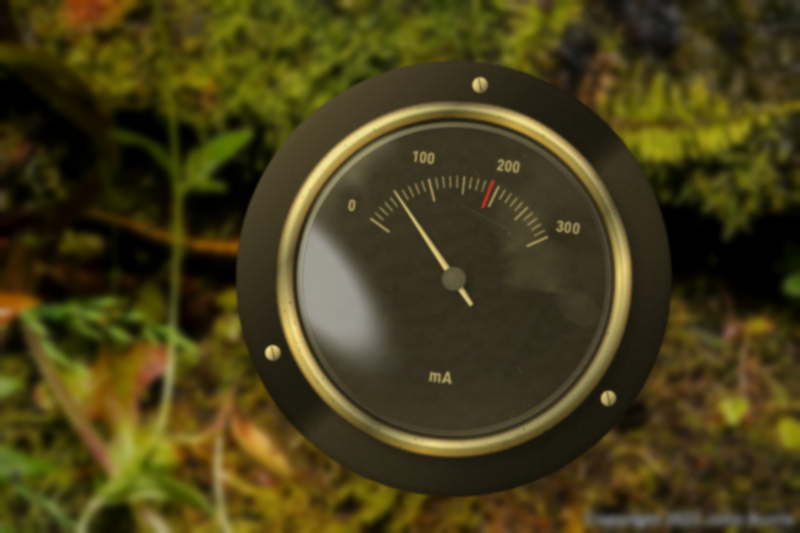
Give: 50 mA
